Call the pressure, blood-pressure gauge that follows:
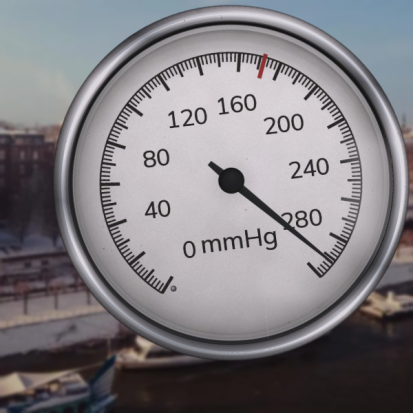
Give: 292 mmHg
